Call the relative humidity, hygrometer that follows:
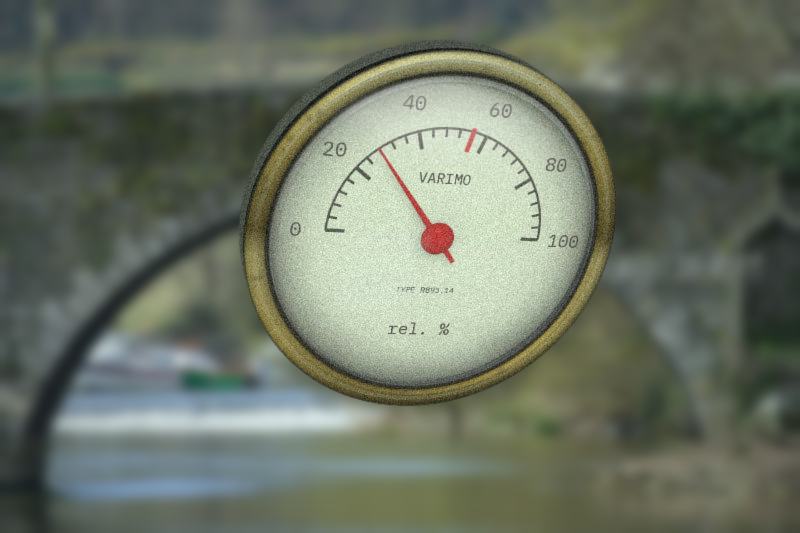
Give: 28 %
